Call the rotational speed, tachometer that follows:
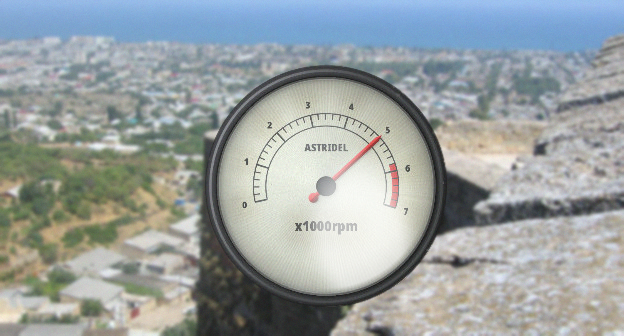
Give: 5000 rpm
